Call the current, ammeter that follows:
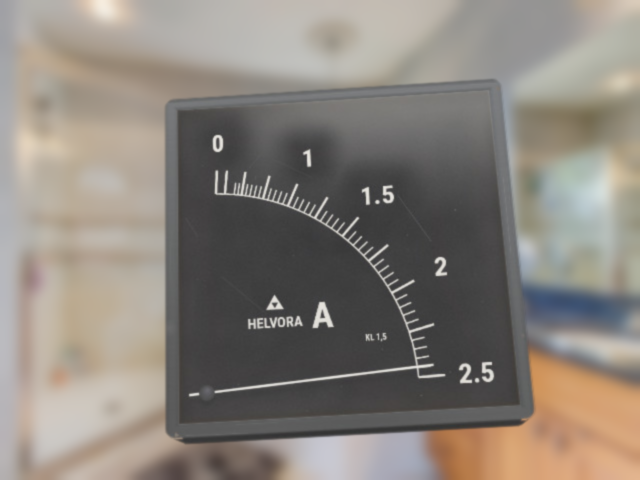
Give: 2.45 A
